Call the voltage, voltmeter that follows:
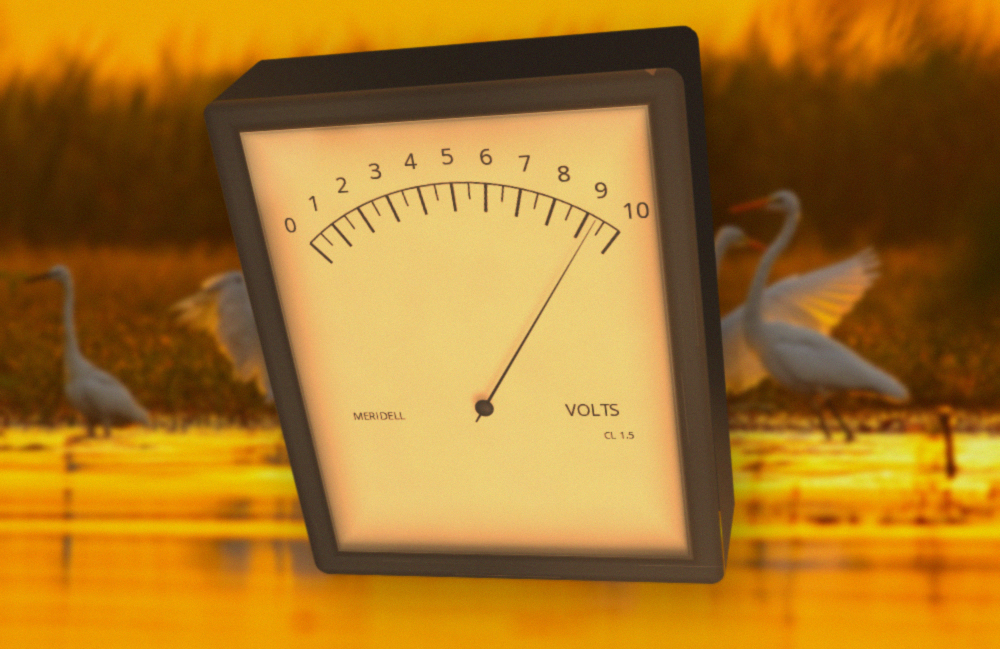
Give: 9.25 V
